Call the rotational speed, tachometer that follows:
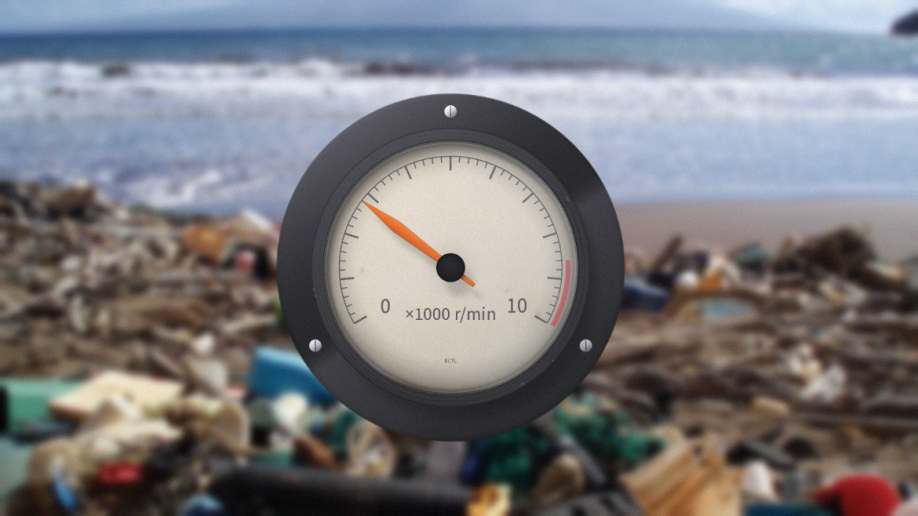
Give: 2800 rpm
